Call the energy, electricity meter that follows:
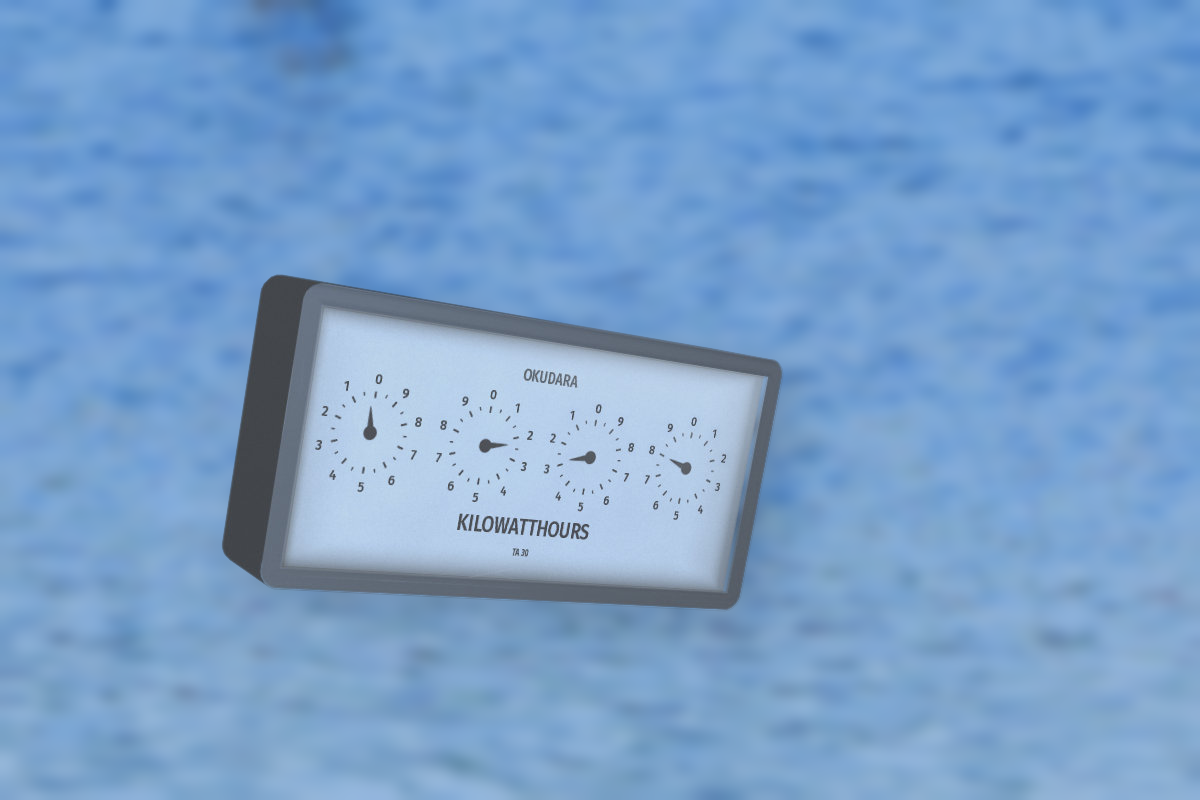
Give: 228 kWh
